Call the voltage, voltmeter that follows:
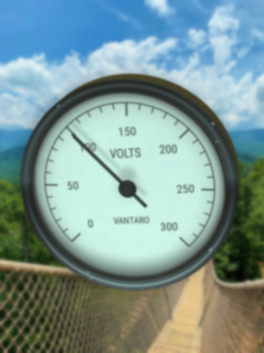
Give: 100 V
